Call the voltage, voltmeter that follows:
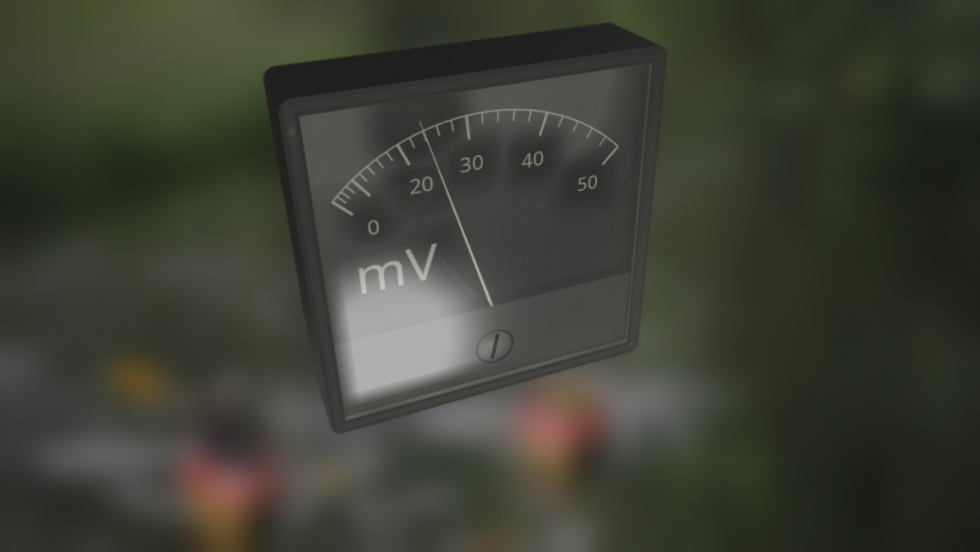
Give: 24 mV
